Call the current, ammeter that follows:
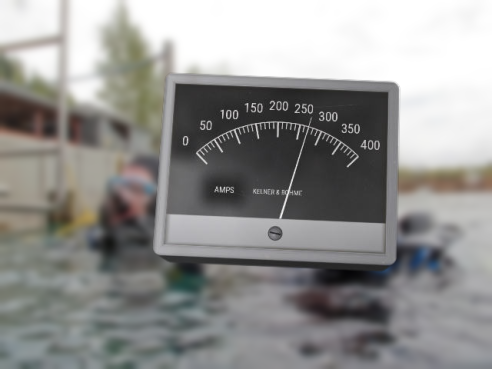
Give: 270 A
